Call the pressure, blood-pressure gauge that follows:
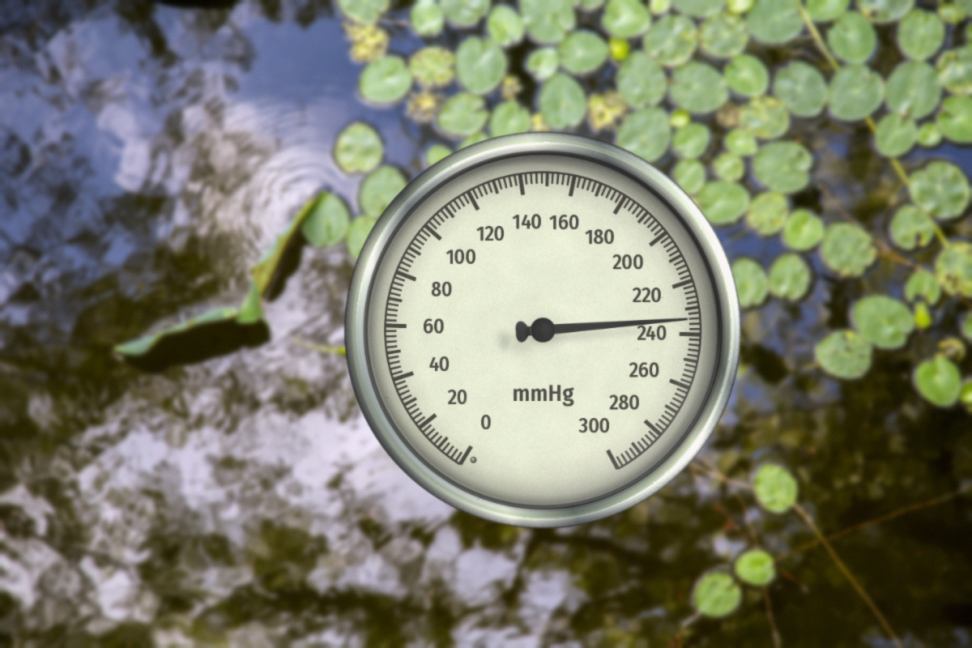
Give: 234 mmHg
